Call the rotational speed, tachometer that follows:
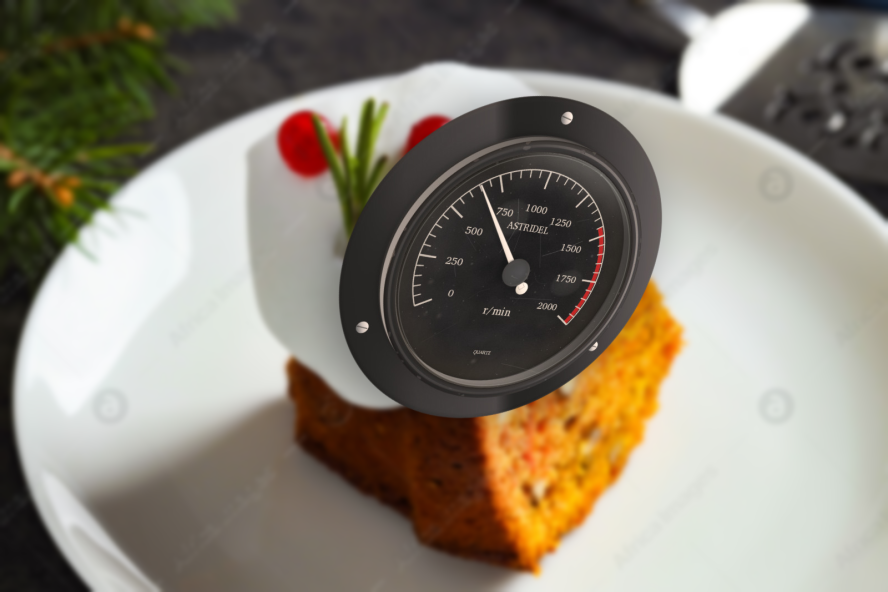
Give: 650 rpm
